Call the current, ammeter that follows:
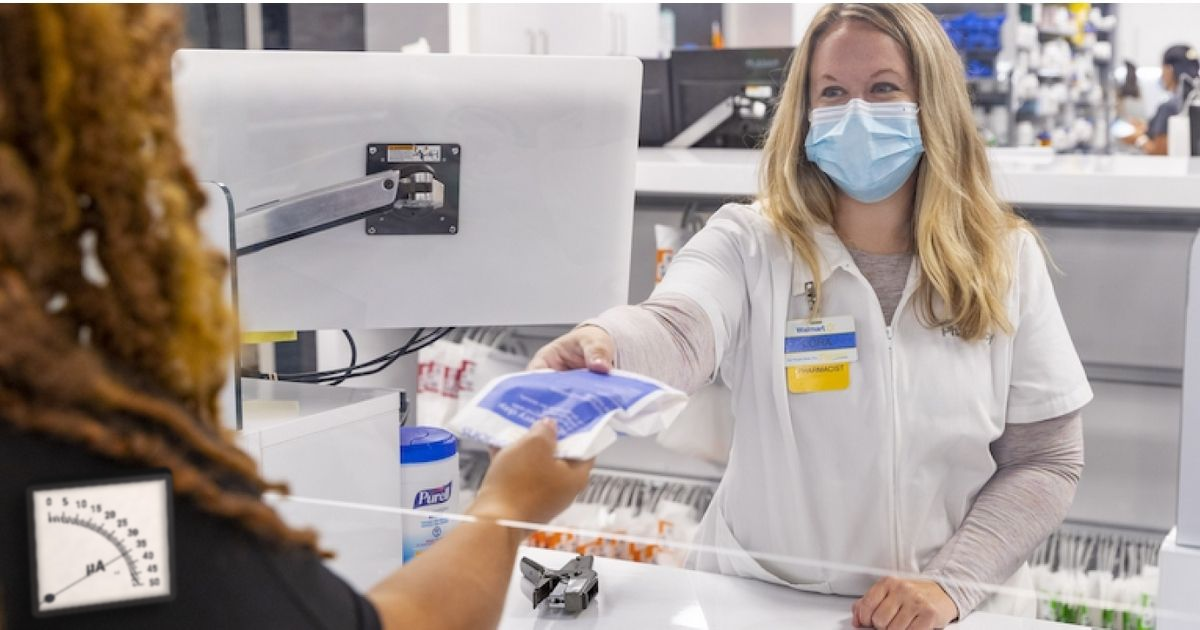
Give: 35 µA
